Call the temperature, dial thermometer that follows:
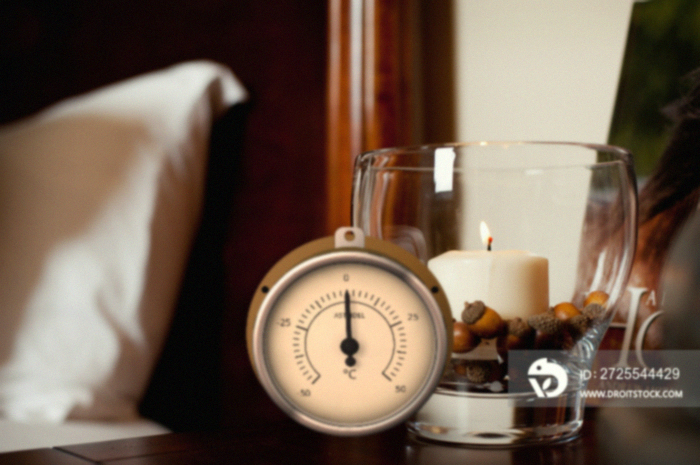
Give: 0 °C
